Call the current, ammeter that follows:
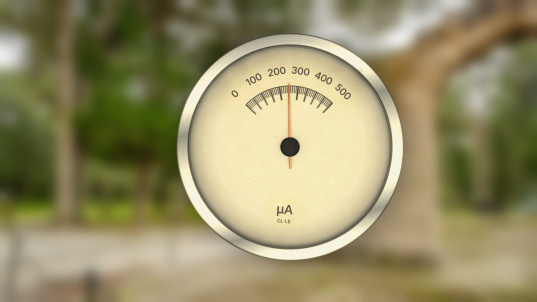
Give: 250 µA
